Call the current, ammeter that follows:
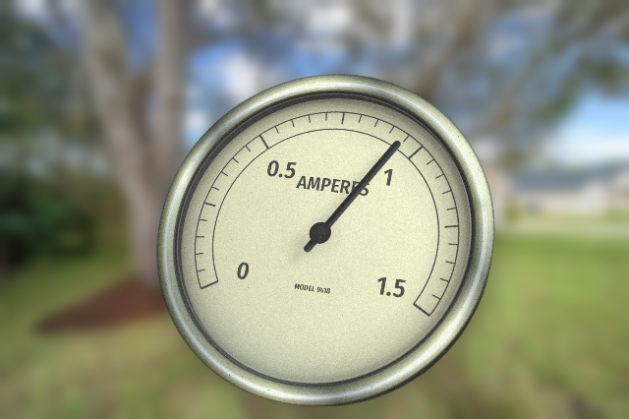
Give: 0.95 A
